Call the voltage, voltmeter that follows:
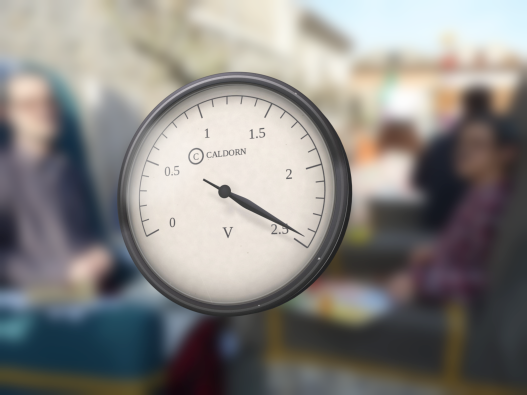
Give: 2.45 V
